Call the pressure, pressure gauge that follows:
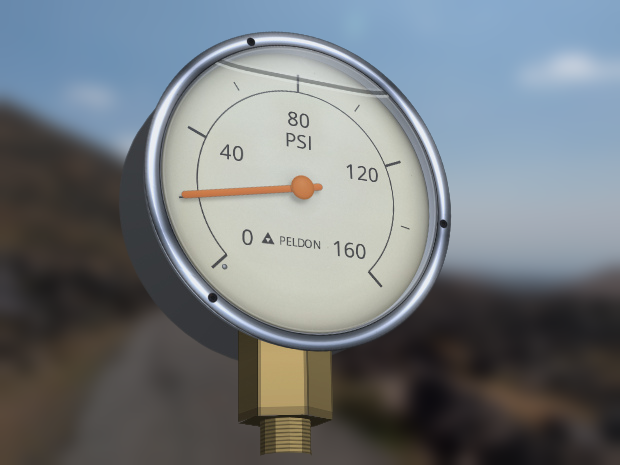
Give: 20 psi
